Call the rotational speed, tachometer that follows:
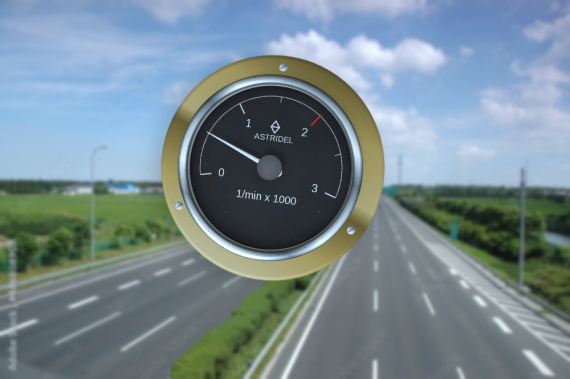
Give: 500 rpm
